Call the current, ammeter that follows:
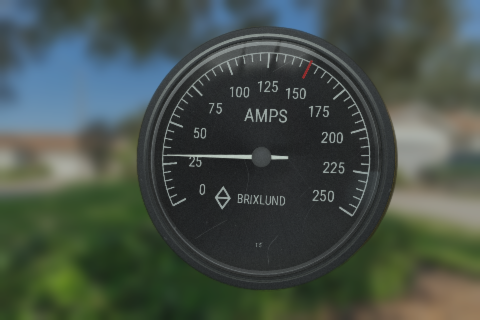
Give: 30 A
